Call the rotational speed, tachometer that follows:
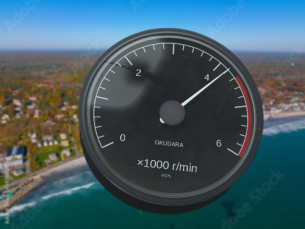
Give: 4200 rpm
